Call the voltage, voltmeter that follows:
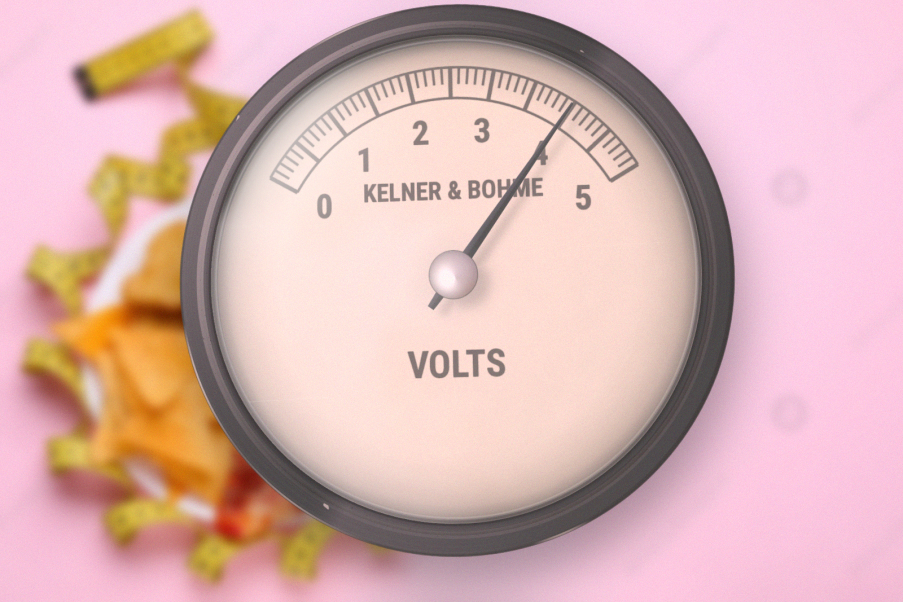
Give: 4 V
